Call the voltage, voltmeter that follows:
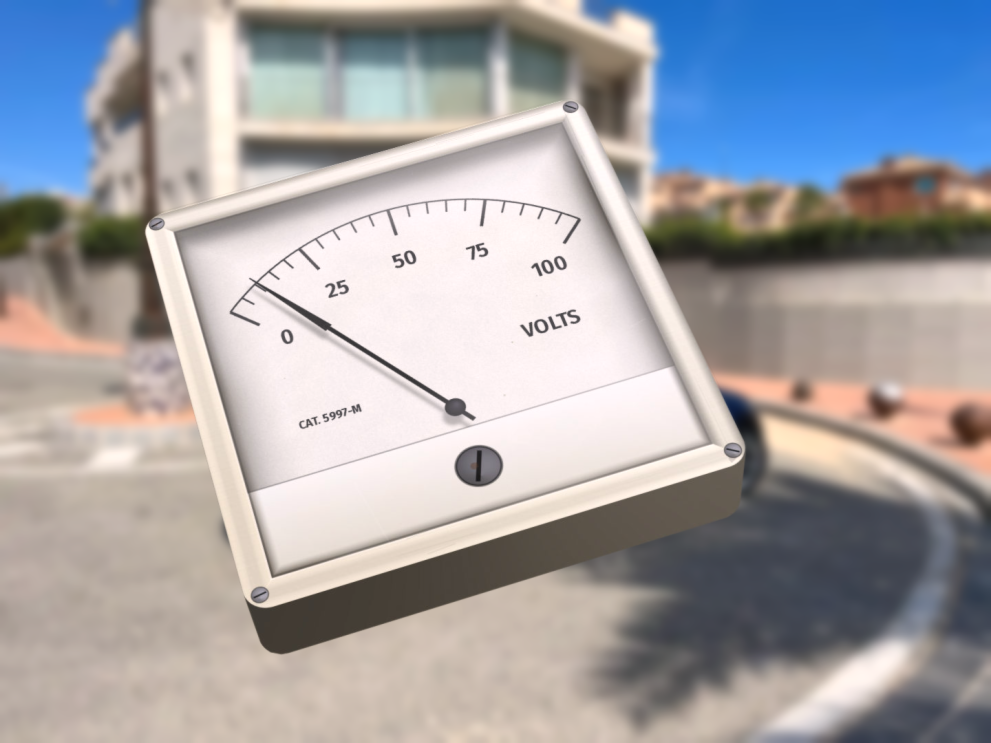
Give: 10 V
